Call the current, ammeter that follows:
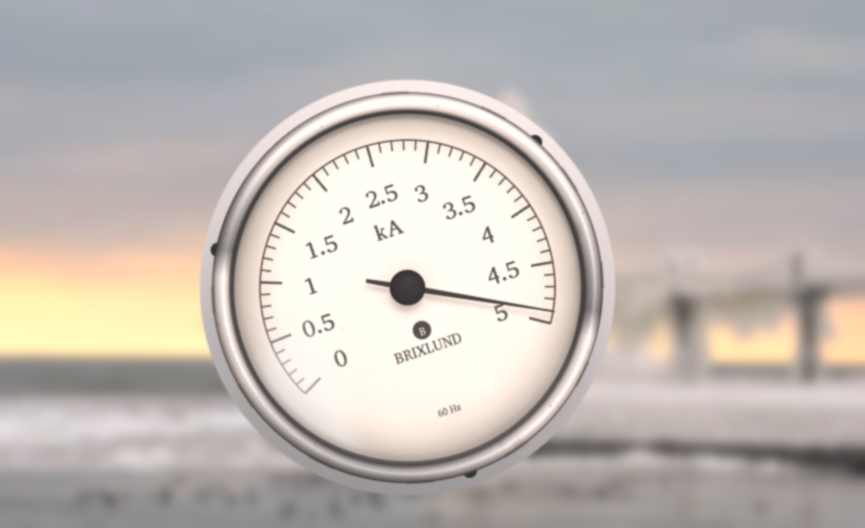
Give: 4.9 kA
